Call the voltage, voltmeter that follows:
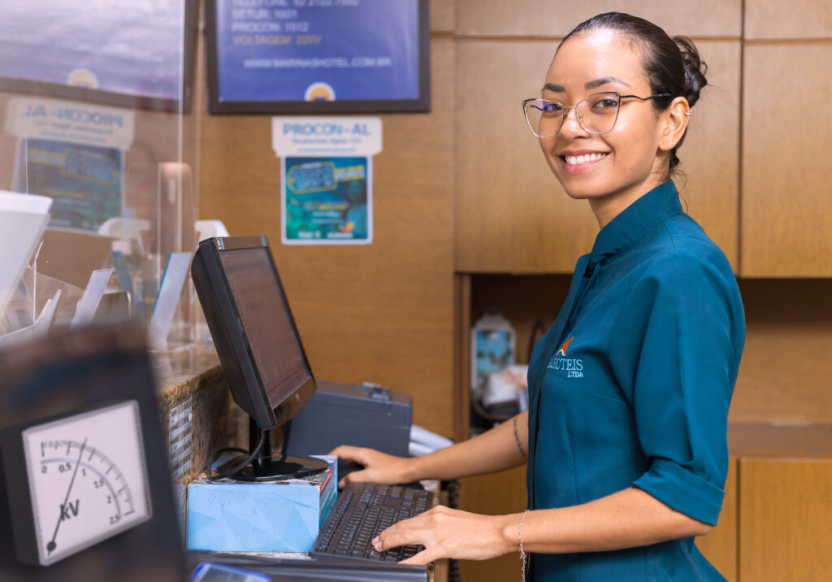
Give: 0.75 kV
